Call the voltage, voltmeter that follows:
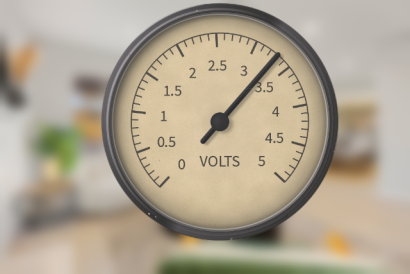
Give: 3.3 V
